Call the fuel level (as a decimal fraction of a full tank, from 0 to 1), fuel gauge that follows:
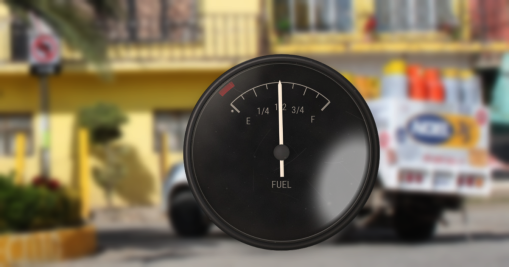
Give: 0.5
